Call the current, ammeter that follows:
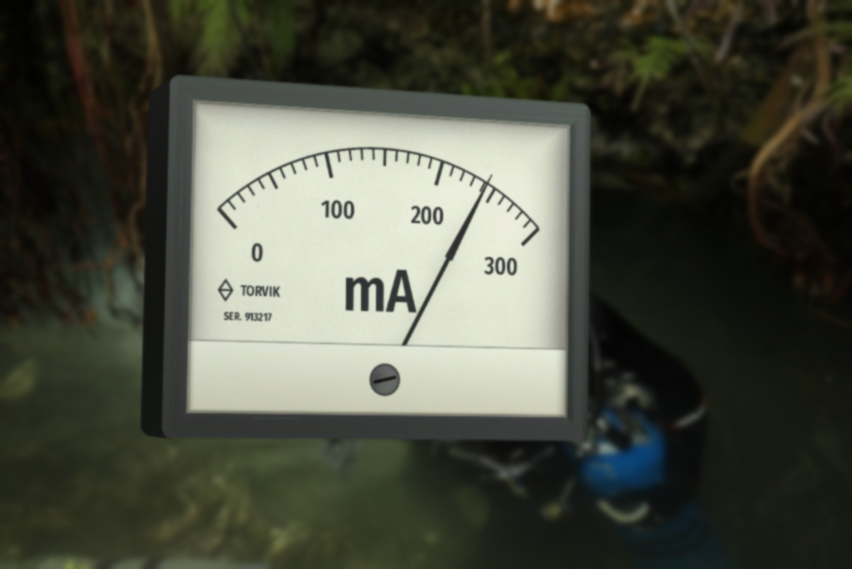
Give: 240 mA
